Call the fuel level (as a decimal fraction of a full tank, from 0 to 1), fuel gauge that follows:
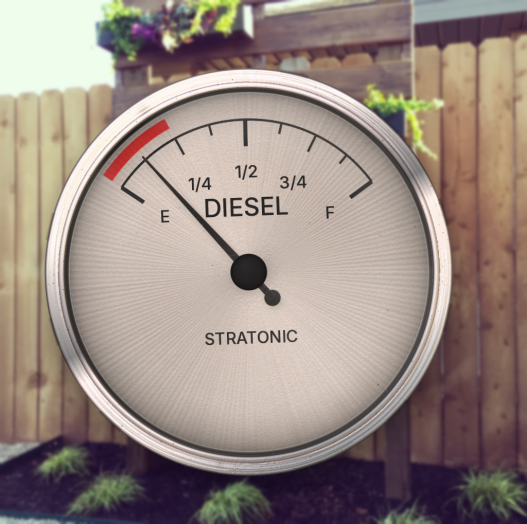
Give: 0.125
